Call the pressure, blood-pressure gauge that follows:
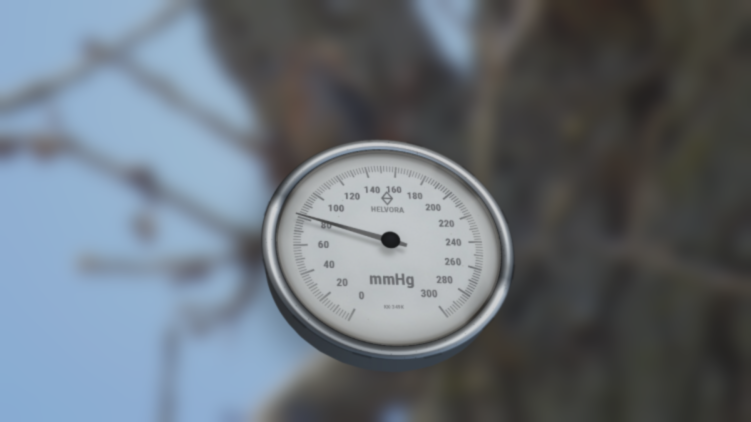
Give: 80 mmHg
